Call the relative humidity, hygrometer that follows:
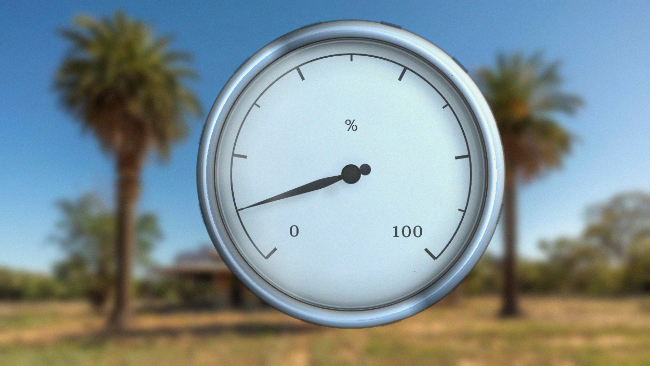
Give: 10 %
